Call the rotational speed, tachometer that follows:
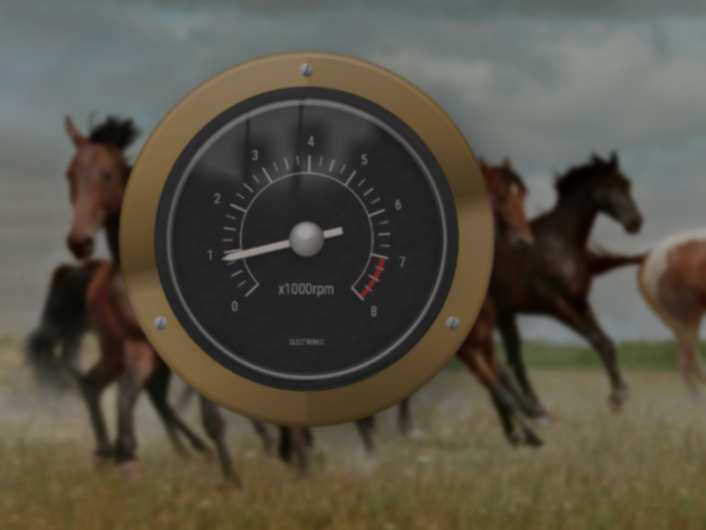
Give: 875 rpm
